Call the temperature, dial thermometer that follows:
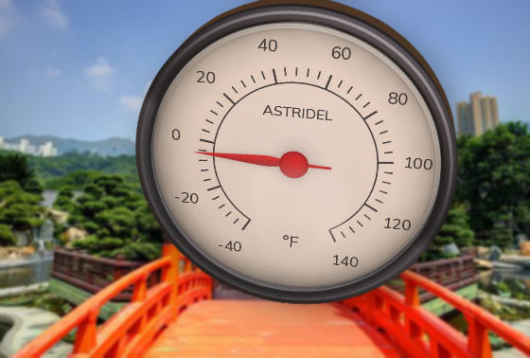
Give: -4 °F
